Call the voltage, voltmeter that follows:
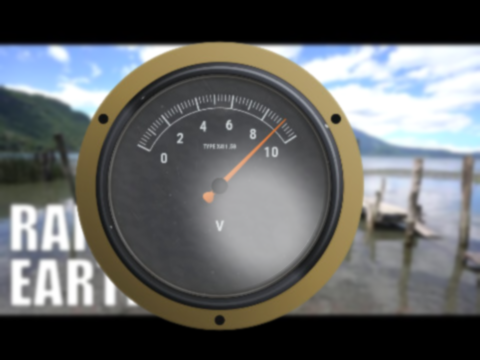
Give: 9 V
